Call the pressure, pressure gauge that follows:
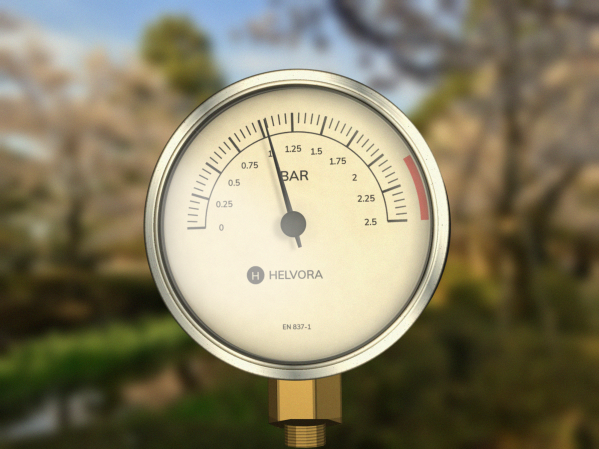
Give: 1.05 bar
